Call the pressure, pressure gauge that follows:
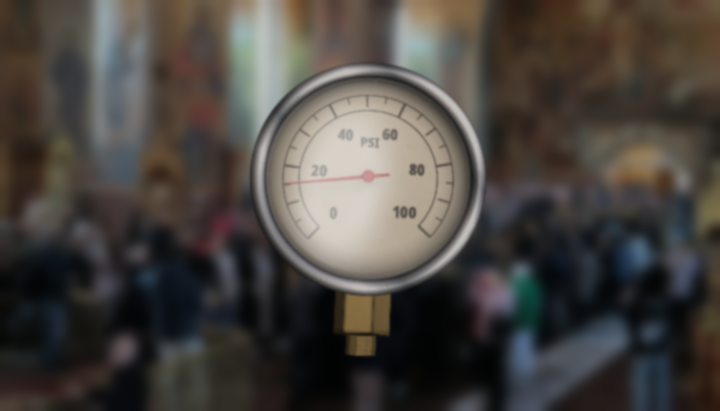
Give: 15 psi
